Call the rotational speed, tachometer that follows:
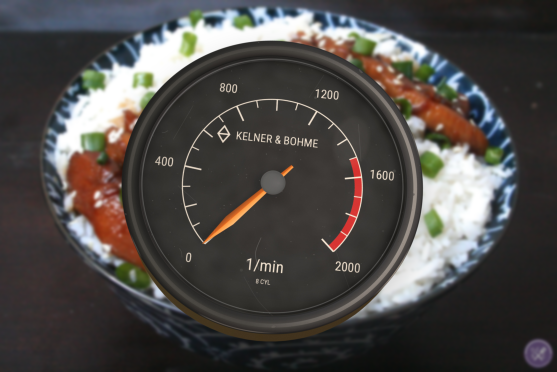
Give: 0 rpm
